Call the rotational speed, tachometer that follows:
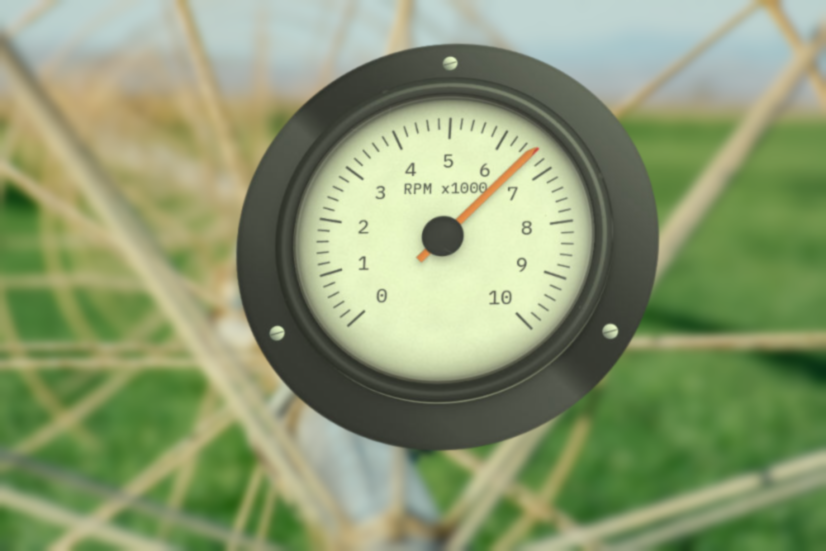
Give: 6600 rpm
